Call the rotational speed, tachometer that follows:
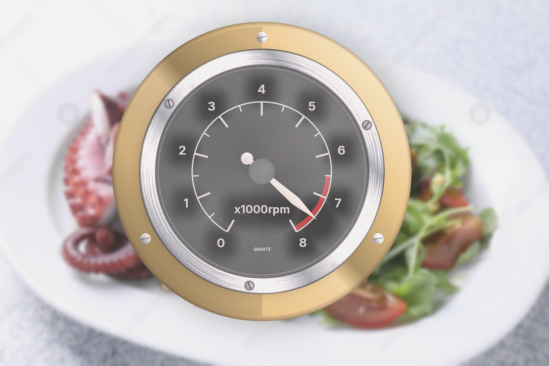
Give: 7500 rpm
